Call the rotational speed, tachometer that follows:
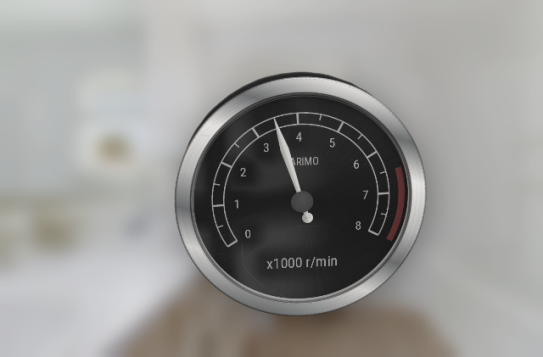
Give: 3500 rpm
